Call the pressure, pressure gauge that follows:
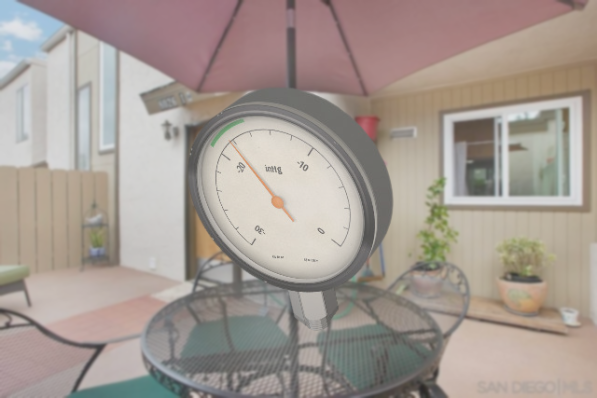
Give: -18 inHg
